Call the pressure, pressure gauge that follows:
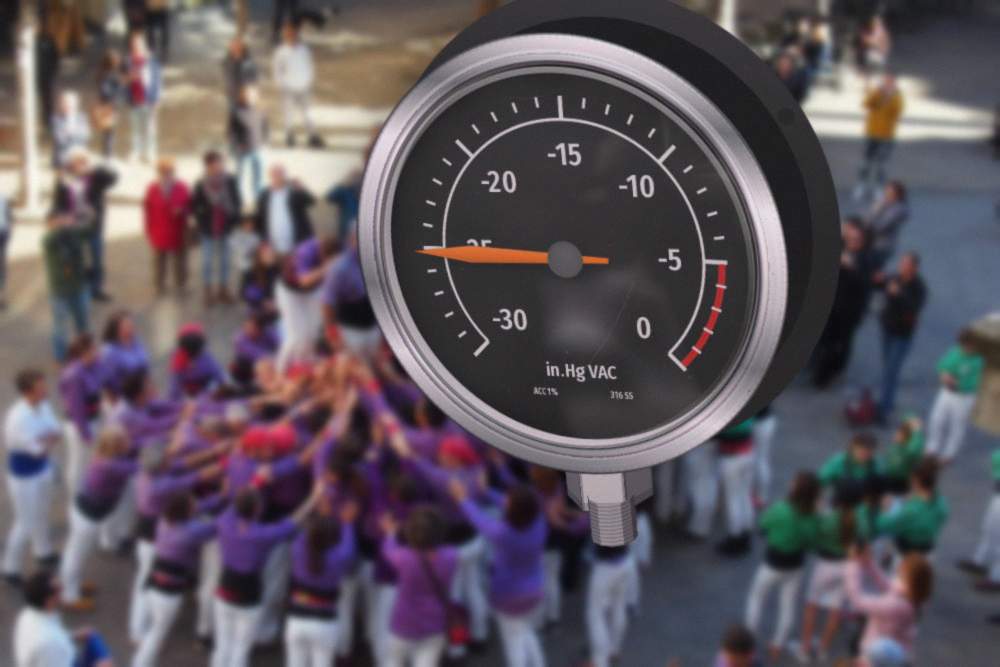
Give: -25 inHg
